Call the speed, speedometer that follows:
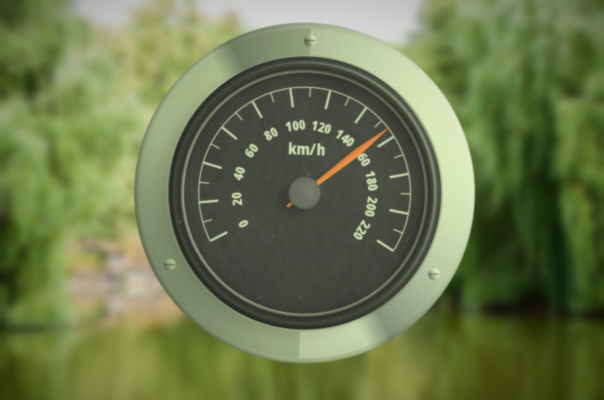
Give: 155 km/h
